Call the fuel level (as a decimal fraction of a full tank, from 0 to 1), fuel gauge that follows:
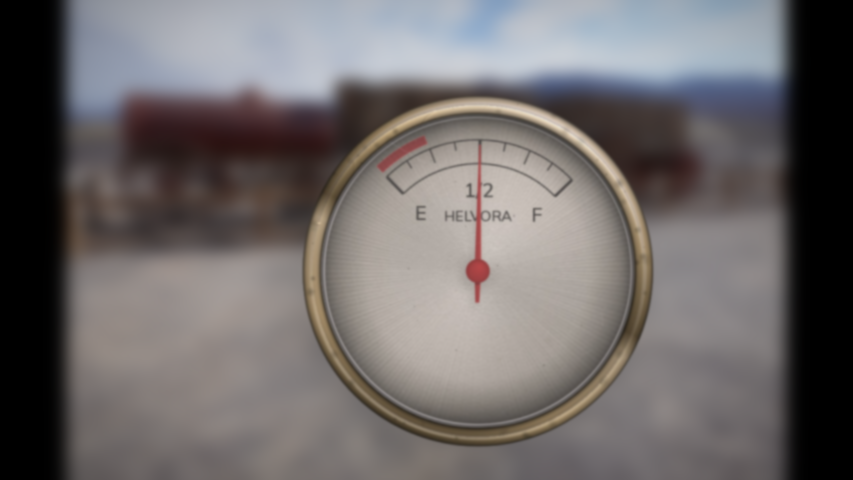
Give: 0.5
